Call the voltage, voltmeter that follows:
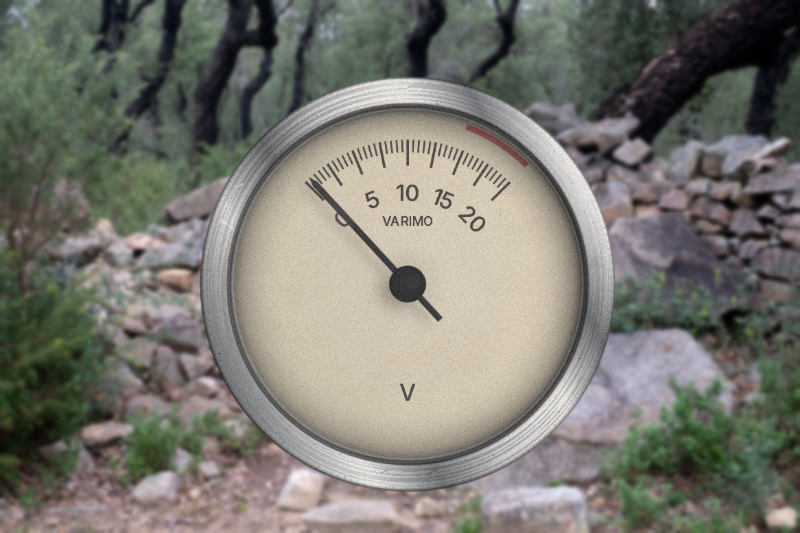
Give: 0.5 V
